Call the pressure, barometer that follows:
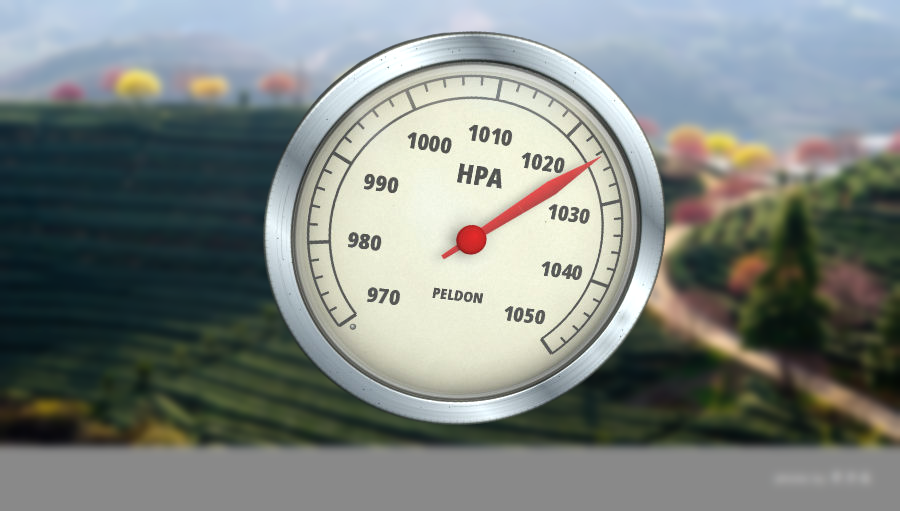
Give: 1024 hPa
